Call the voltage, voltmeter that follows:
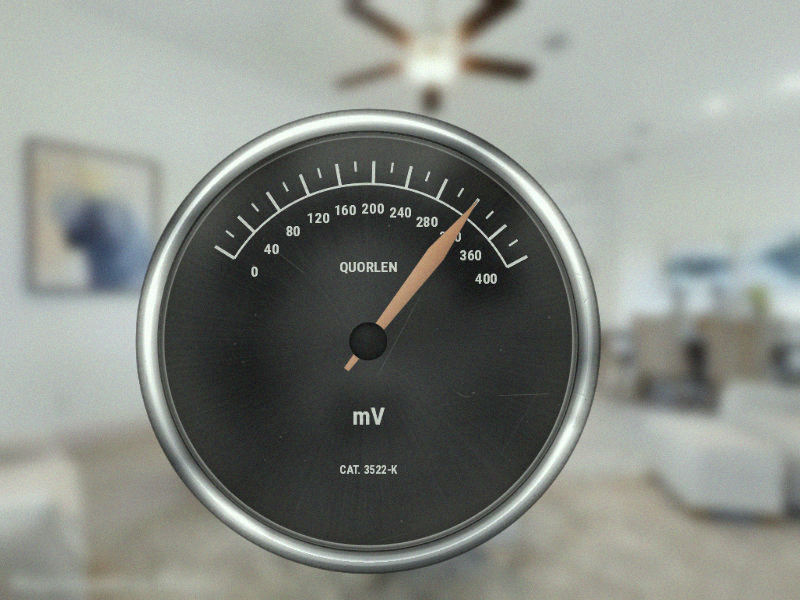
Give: 320 mV
